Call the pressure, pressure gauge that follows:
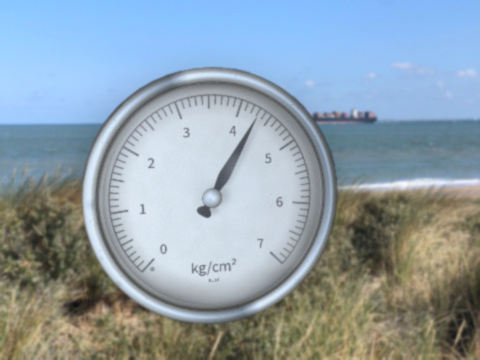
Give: 4.3 kg/cm²
